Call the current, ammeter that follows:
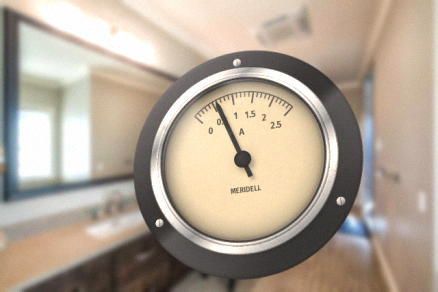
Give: 0.6 A
